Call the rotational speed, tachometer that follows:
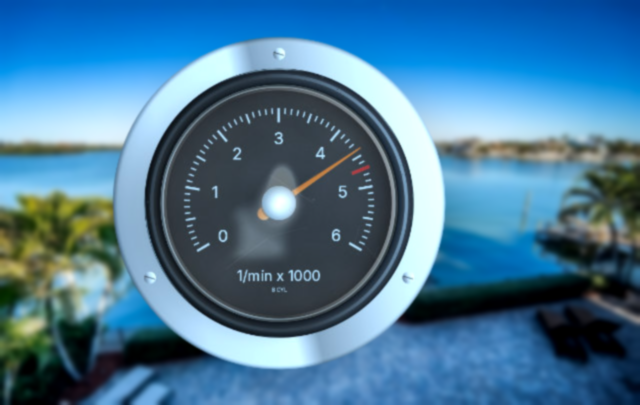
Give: 4400 rpm
